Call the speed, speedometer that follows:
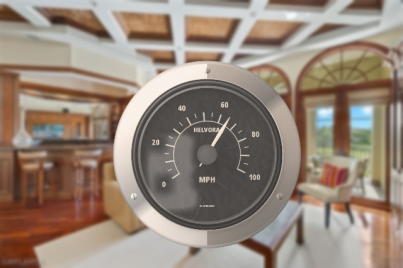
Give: 65 mph
